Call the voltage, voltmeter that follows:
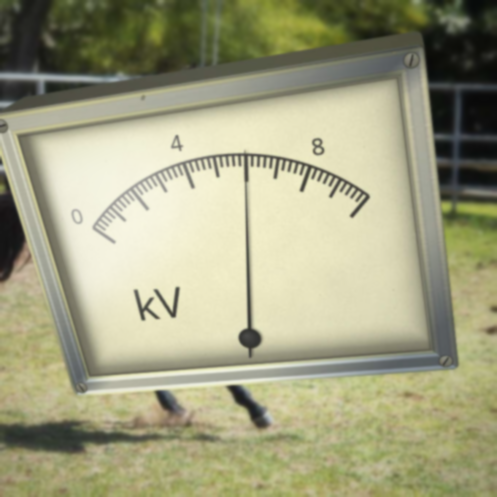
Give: 6 kV
